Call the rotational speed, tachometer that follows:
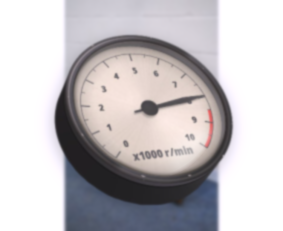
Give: 8000 rpm
